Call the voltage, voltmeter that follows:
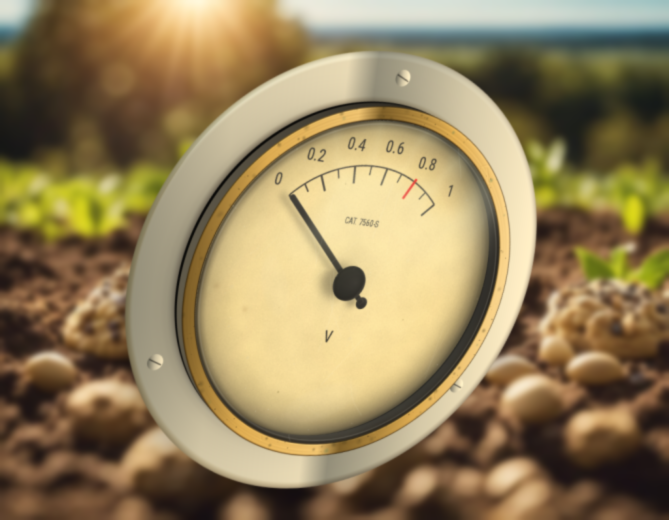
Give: 0 V
